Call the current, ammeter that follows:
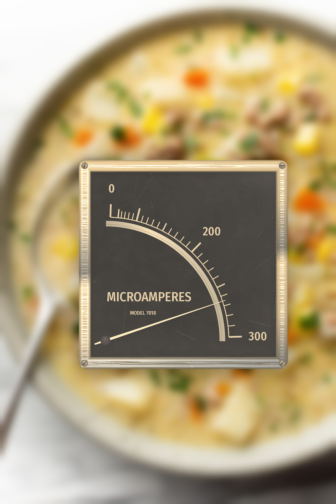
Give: 265 µA
